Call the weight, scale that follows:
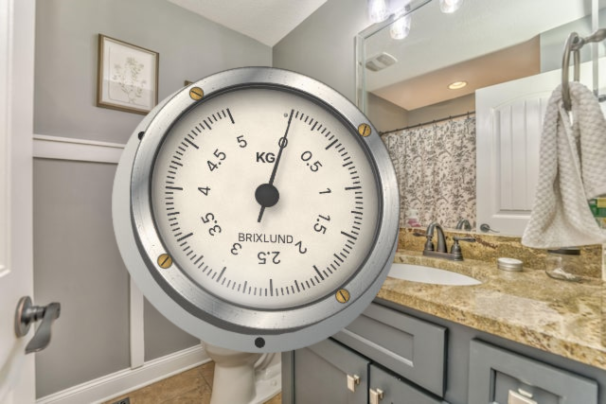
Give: 0 kg
